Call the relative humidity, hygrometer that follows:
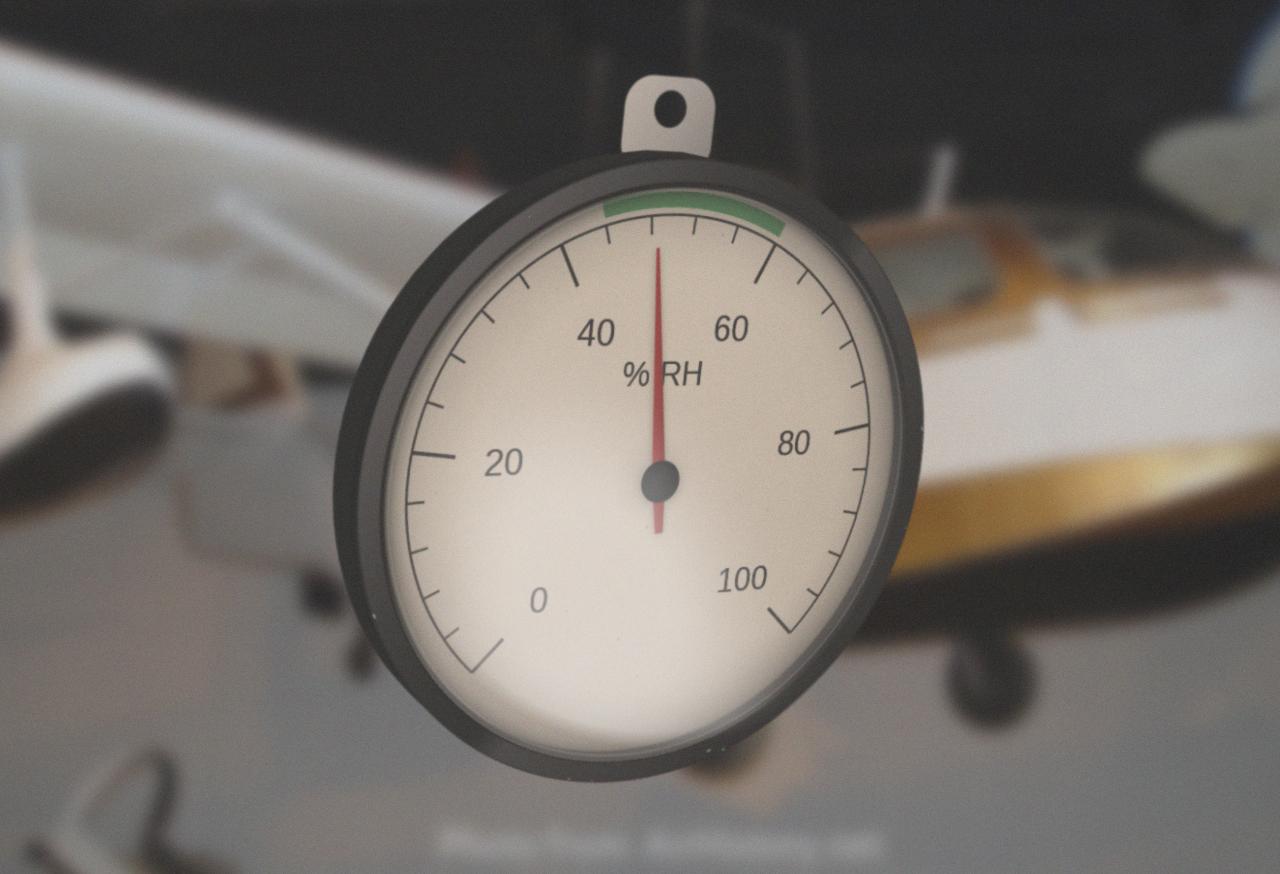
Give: 48 %
